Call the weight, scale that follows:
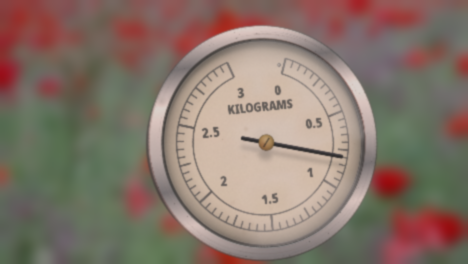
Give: 0.8 kg
